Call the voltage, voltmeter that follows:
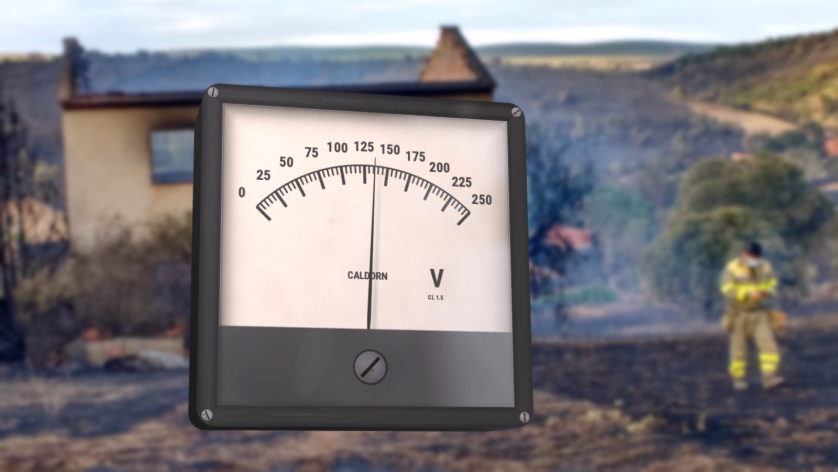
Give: 135 V
